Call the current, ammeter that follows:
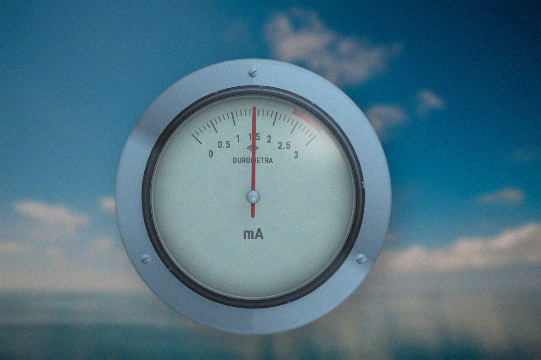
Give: 1.5 mA
